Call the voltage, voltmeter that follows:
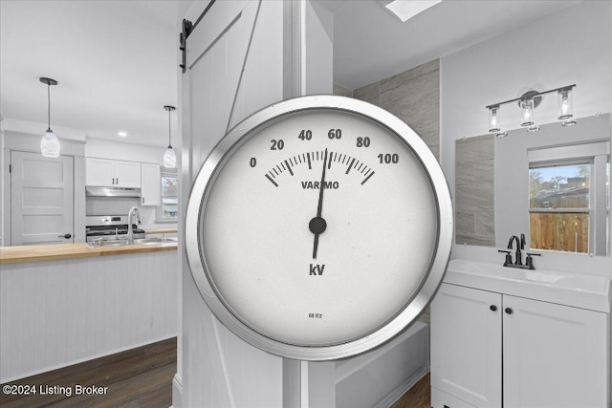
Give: 56 kV
